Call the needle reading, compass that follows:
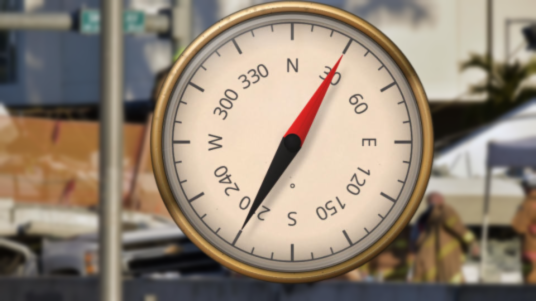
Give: 30 °
